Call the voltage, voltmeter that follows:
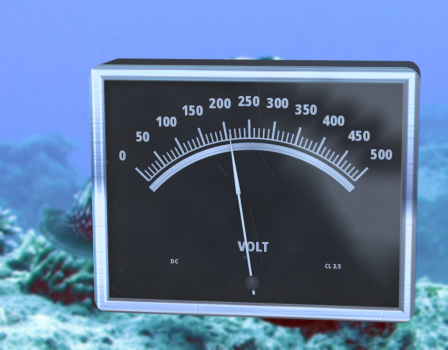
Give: 210 V
